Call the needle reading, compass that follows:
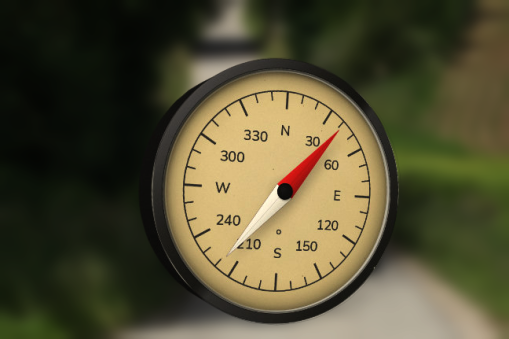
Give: 40 °
